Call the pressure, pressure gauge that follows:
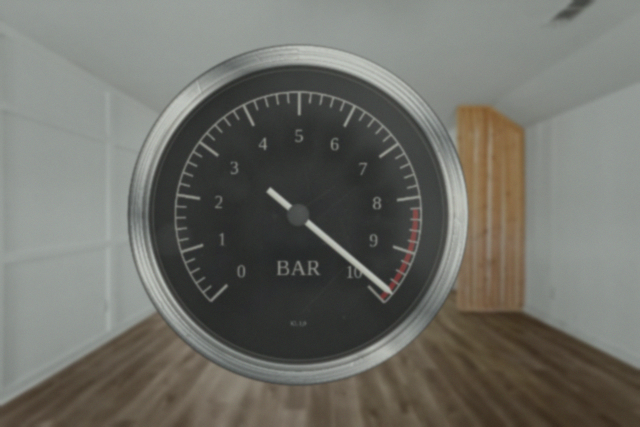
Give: 9.8 bar
